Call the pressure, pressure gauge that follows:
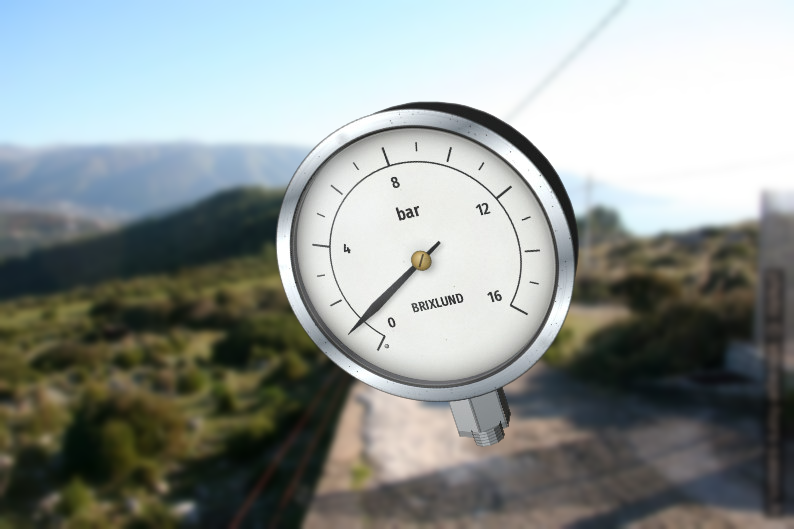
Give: 1 bar
